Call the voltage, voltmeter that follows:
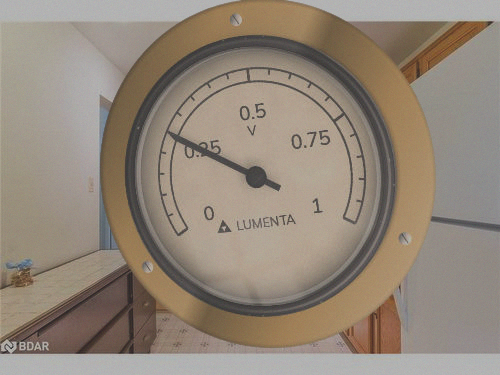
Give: 0.25 V
